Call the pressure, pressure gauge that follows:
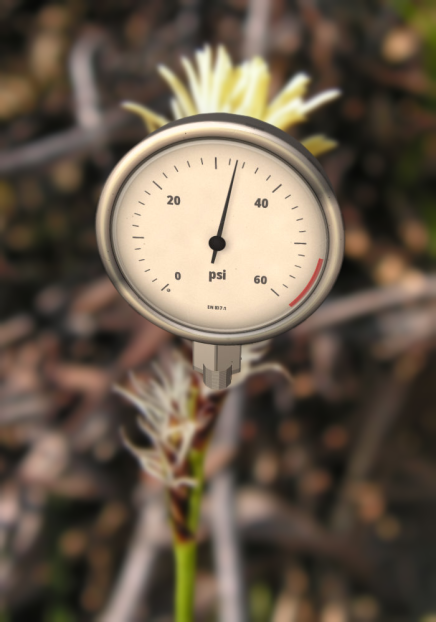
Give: 33 psi
